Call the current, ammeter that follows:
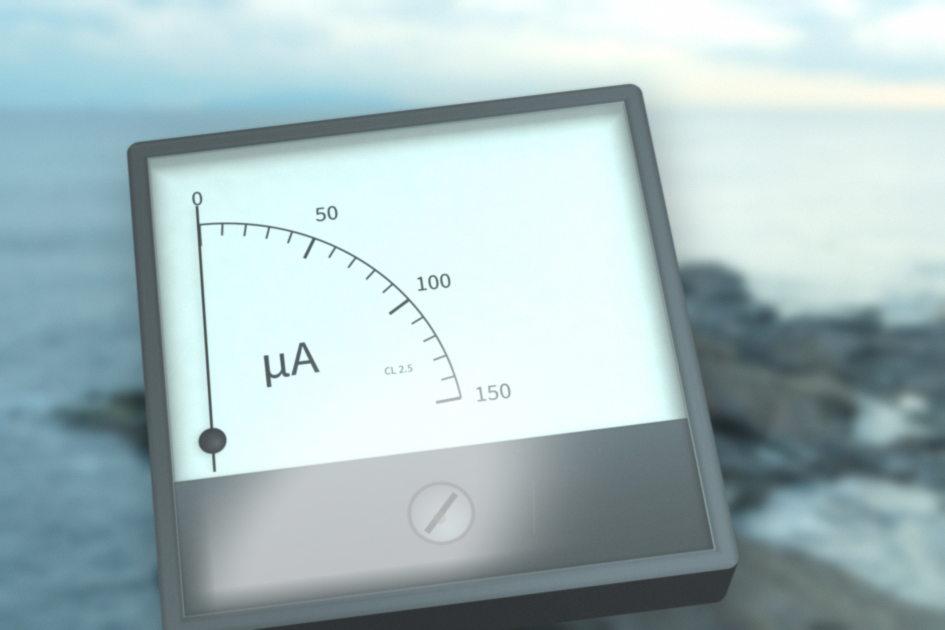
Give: 0 µA
